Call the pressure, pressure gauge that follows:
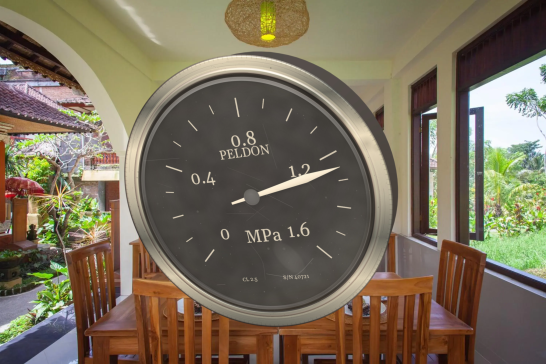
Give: 1.25 MPa
